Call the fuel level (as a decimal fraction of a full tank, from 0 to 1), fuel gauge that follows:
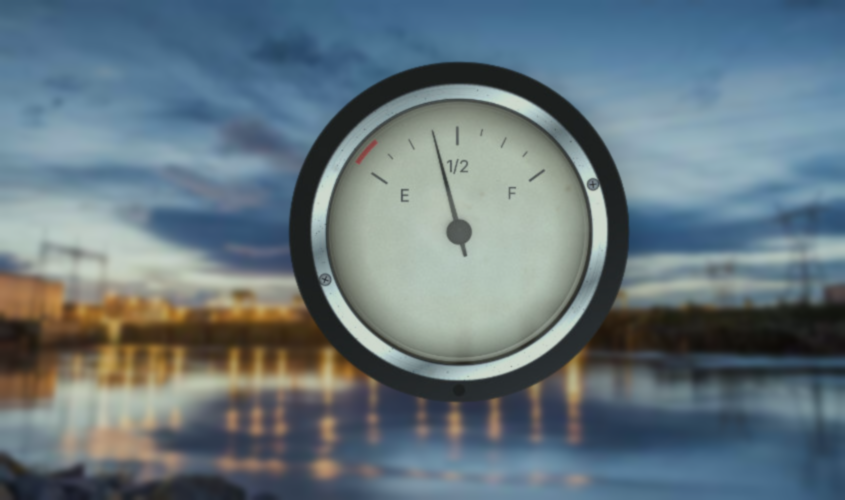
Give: 0.375
